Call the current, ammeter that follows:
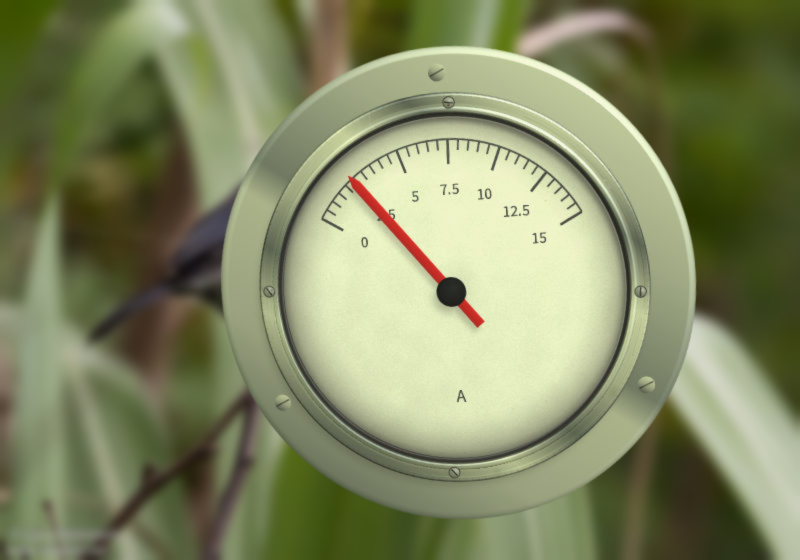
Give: 2.5 A
